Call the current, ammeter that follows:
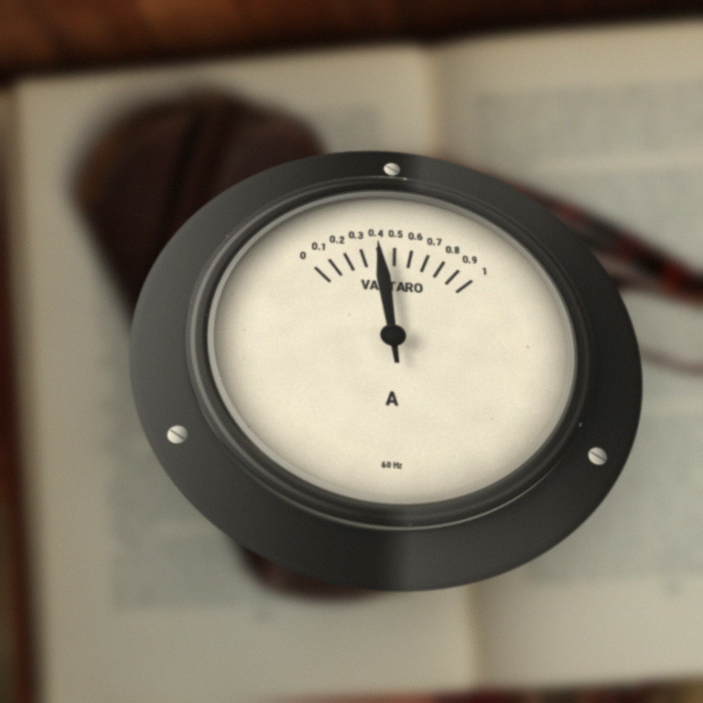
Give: 0.4 A
